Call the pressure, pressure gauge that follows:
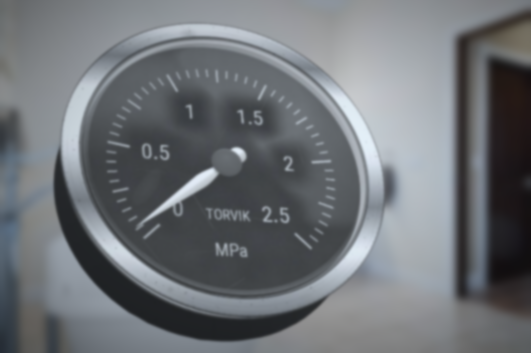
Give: 0.05 MPa
